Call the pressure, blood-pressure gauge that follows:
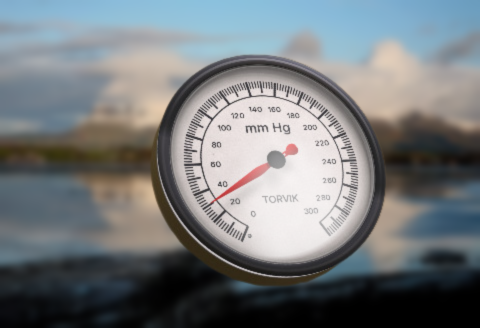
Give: 30 mmHg
